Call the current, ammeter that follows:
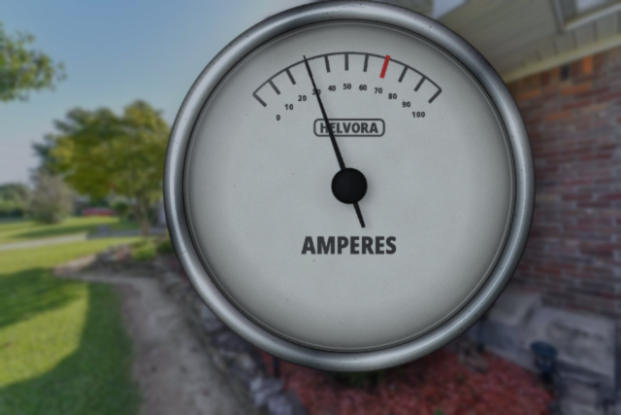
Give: 30 A
